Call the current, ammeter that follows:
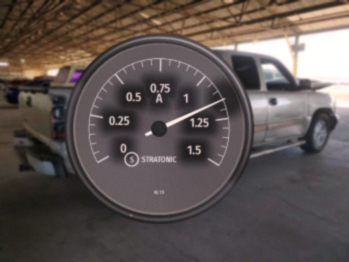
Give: 1.15 A
